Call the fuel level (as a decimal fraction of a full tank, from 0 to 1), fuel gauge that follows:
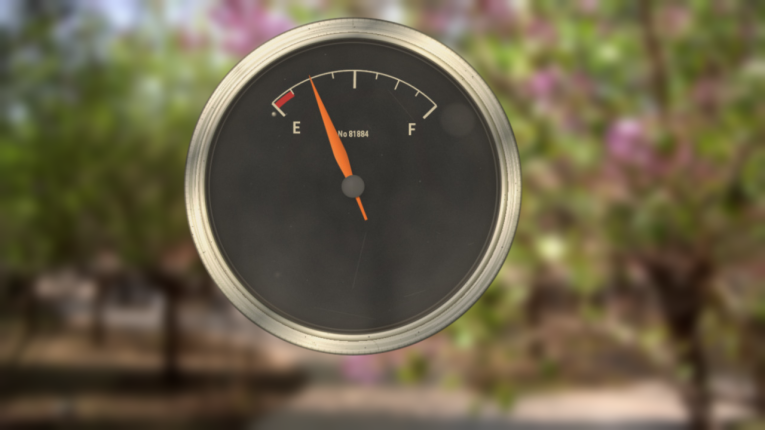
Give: 0.25
